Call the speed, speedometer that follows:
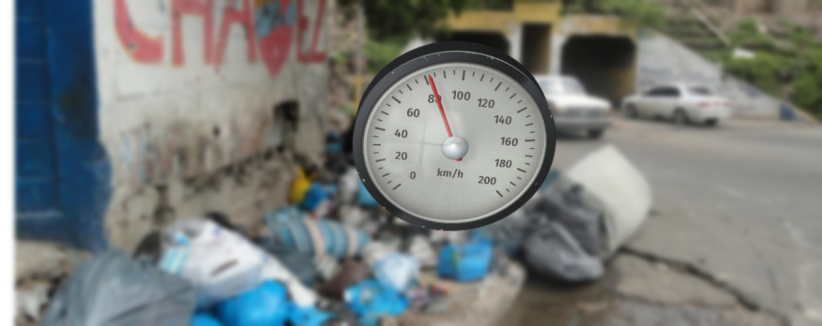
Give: 82.5 km/h
